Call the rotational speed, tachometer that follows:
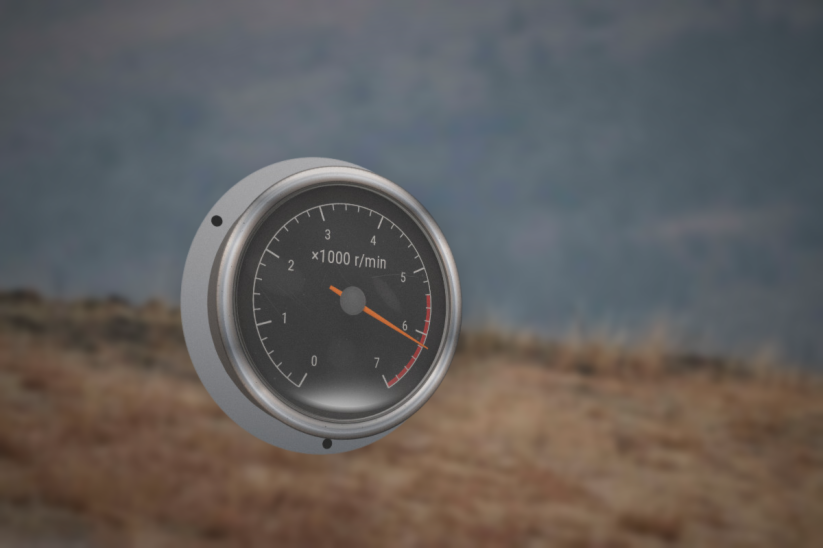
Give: 6200 rpm
